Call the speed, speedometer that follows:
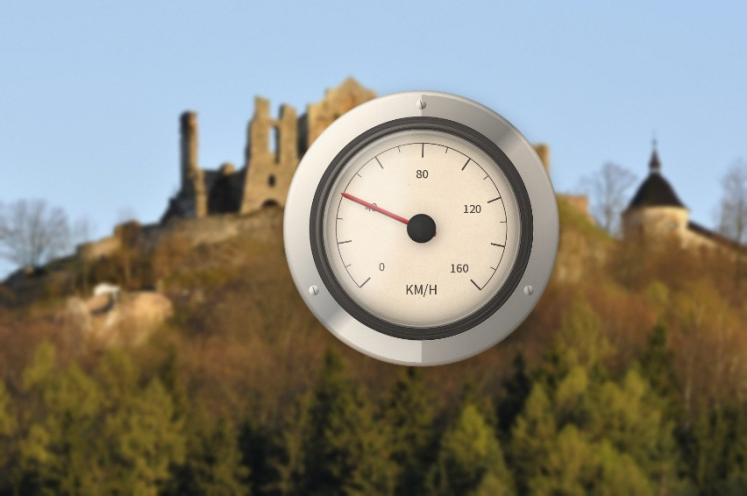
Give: 40 km/h
